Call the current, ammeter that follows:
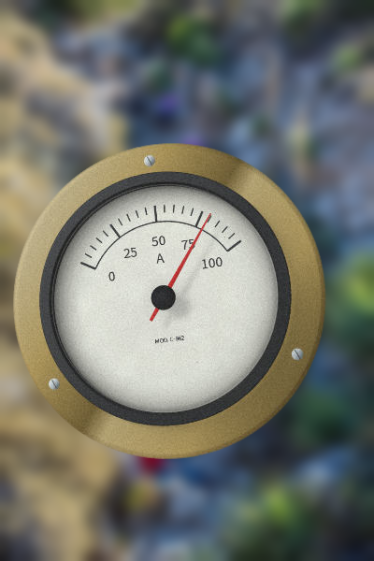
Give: 80 A
